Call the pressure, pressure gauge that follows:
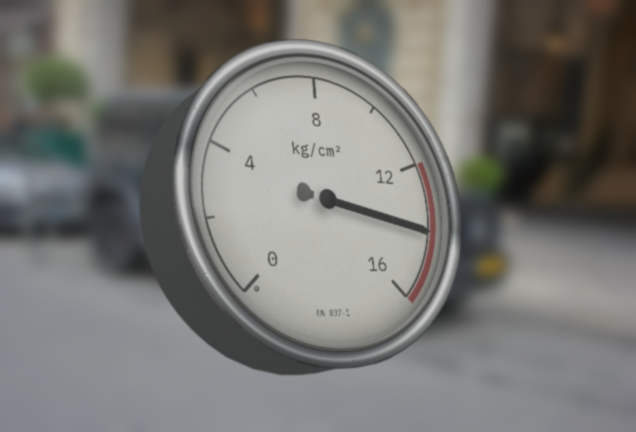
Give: 14 kg/cm²
